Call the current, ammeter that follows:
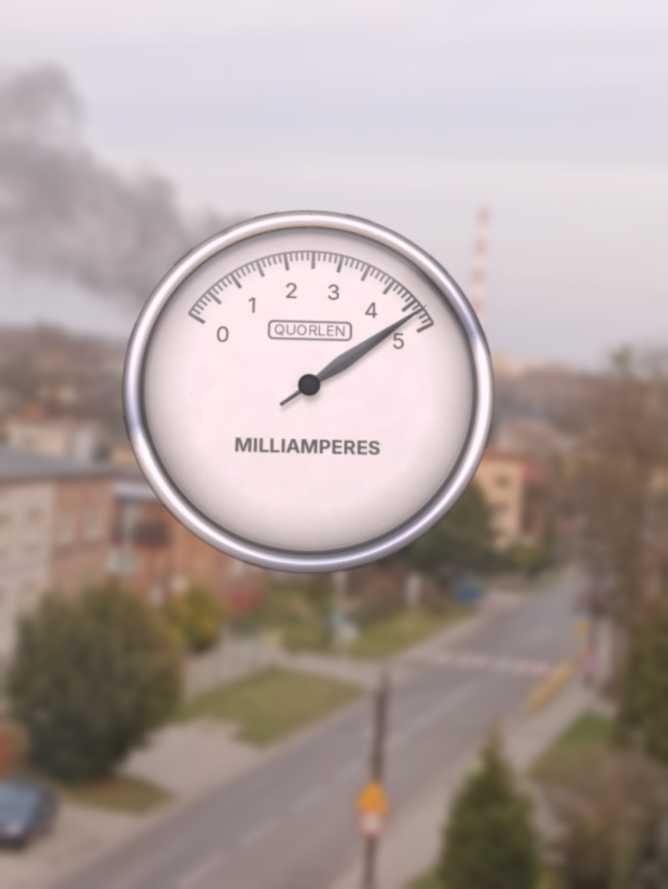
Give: 4.7 mA
